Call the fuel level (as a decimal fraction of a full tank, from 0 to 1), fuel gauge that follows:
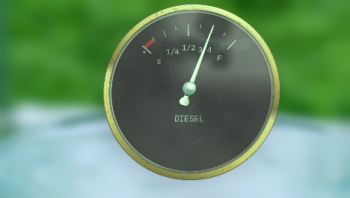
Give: 0.75
